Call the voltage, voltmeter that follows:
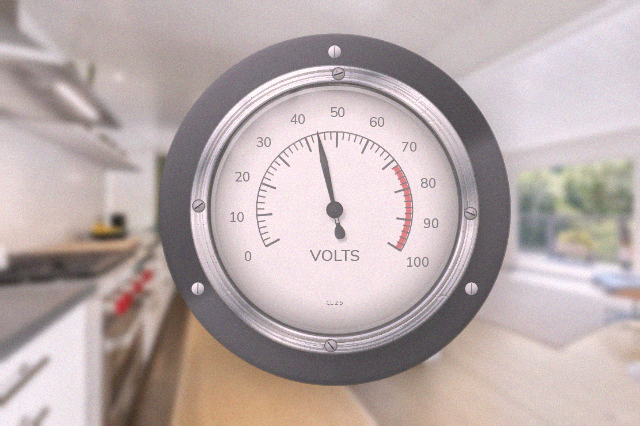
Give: 44 V
